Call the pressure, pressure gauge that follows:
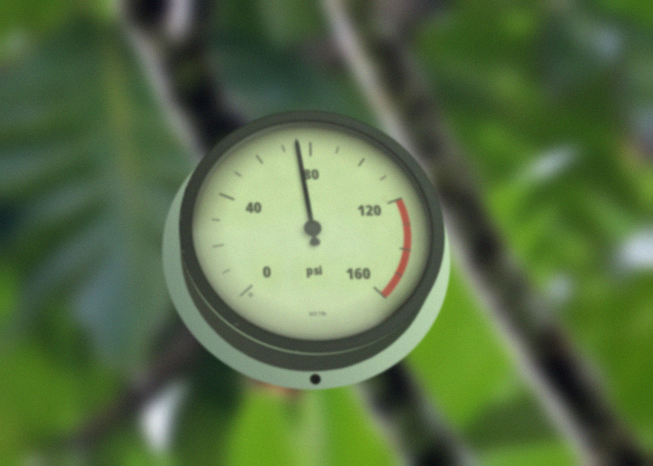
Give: 75 psi
